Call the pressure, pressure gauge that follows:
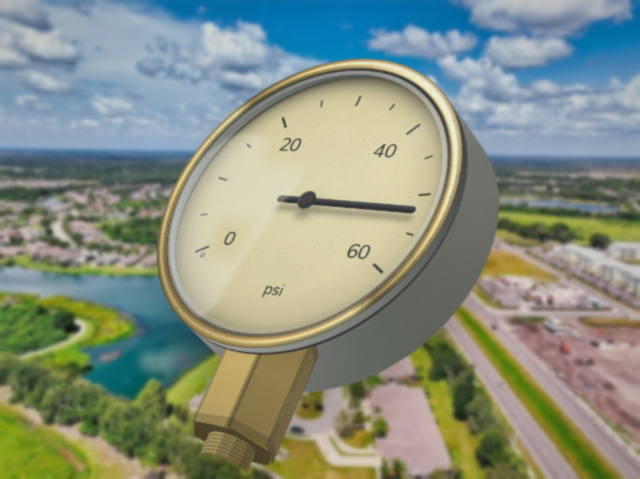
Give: 52.5 psi
